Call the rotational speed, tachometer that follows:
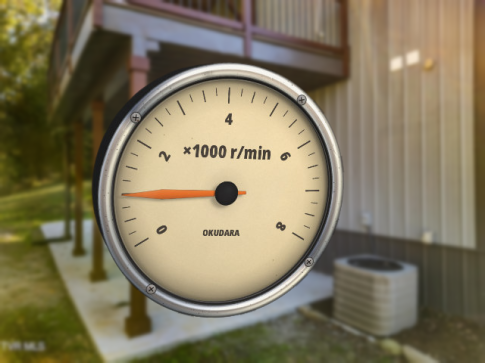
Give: 1000 rpm
